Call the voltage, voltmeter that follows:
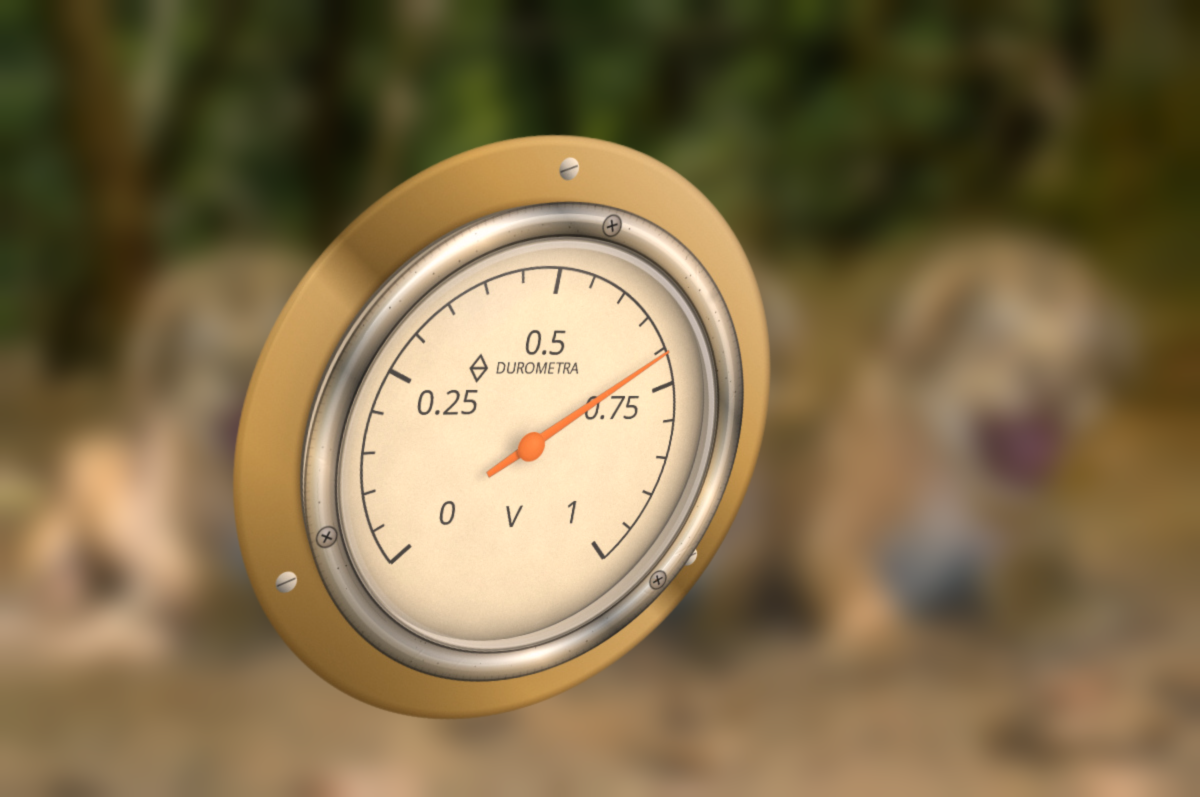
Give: 0.7 V
